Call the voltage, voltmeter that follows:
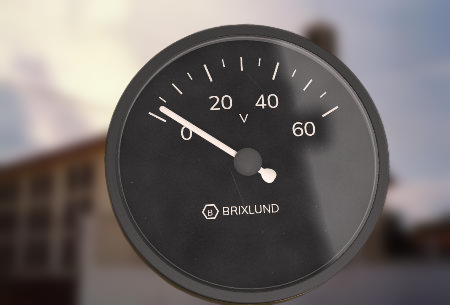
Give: 2.5 V
